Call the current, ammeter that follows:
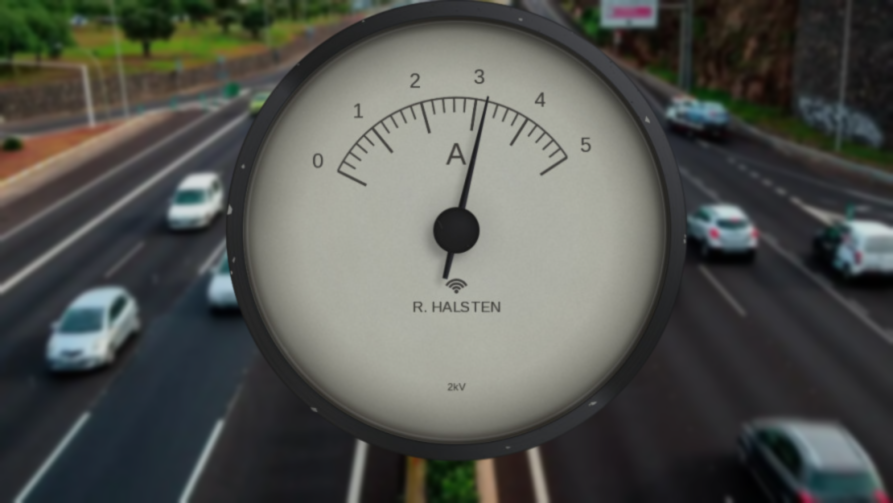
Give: 3.2 A
